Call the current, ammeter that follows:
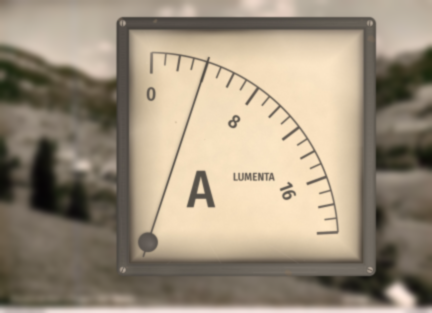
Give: 4 A
